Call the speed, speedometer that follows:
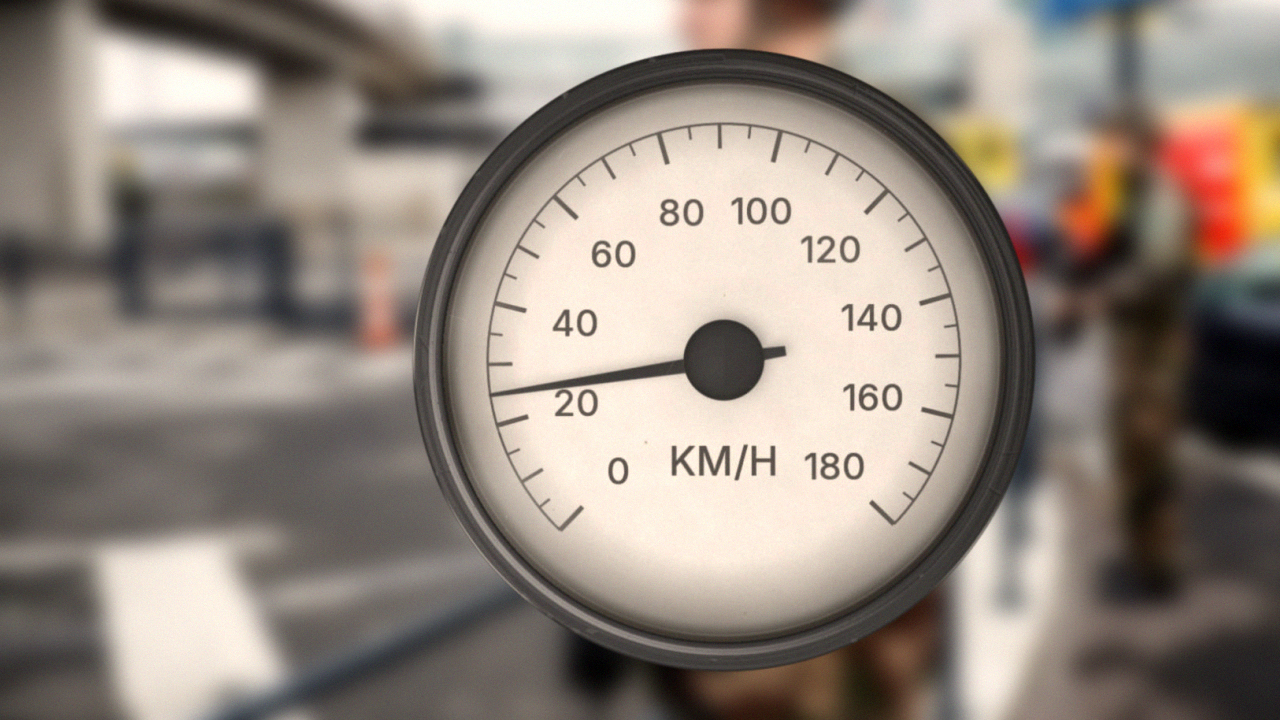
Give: 25 km/h
